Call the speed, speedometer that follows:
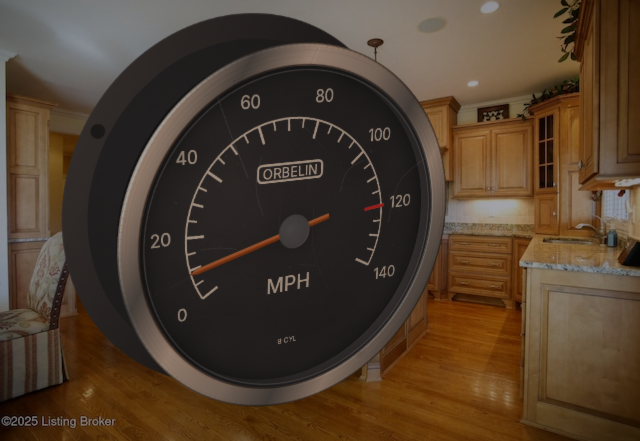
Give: 10 mph
